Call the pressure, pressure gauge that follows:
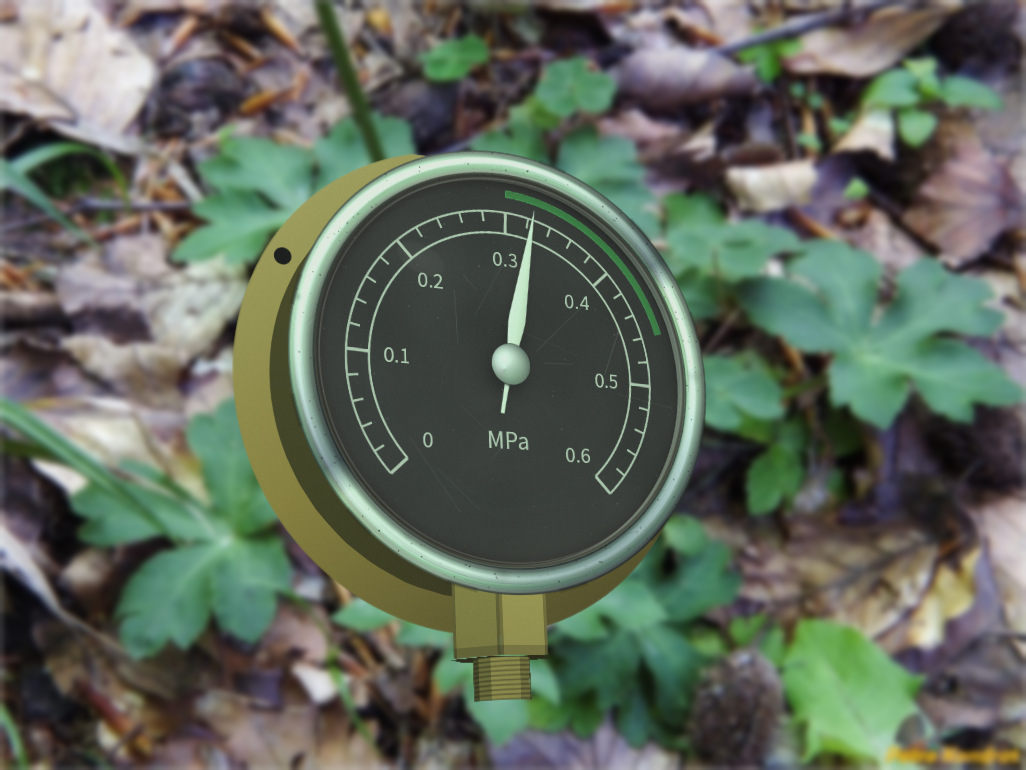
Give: 0.32 MPa
